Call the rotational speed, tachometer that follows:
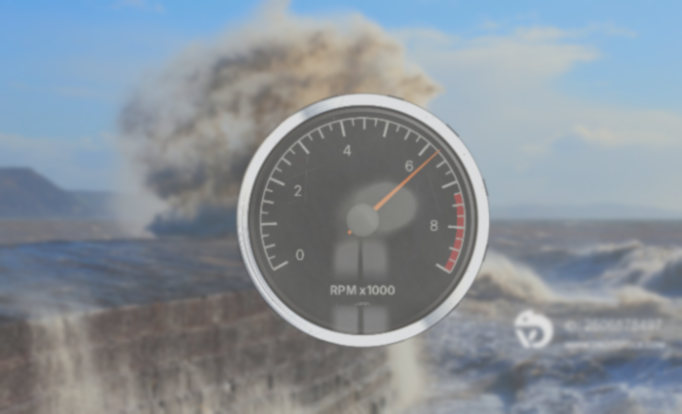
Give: 6250 rpm
